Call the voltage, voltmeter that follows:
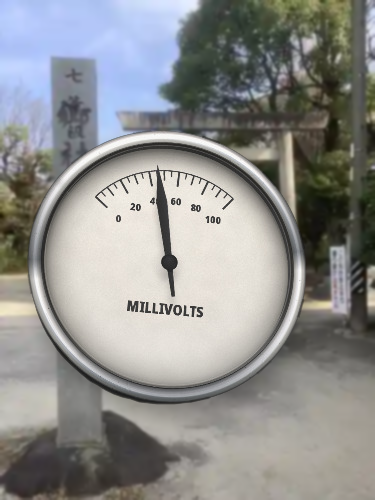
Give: 45 mV
